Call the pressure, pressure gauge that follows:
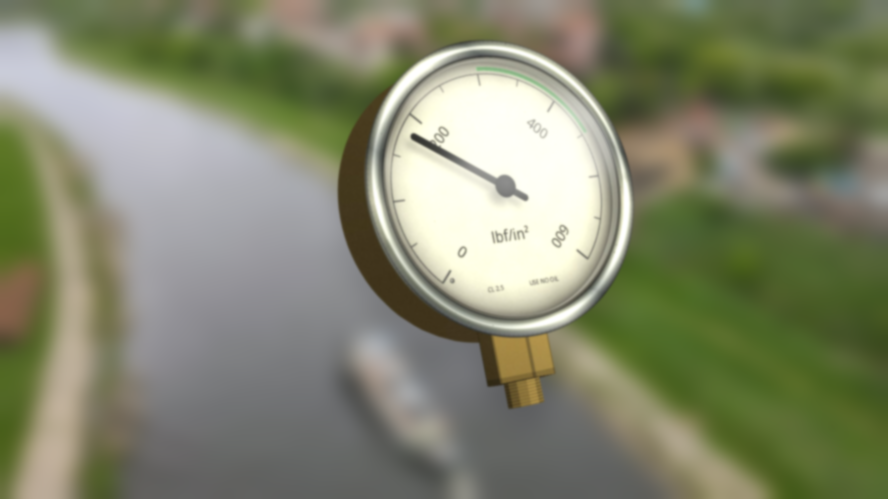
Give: 175 psi
